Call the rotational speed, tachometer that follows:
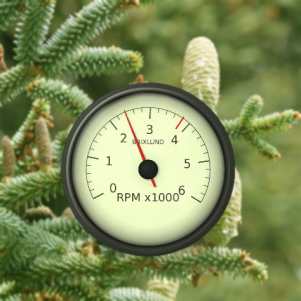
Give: 2400 rpm
